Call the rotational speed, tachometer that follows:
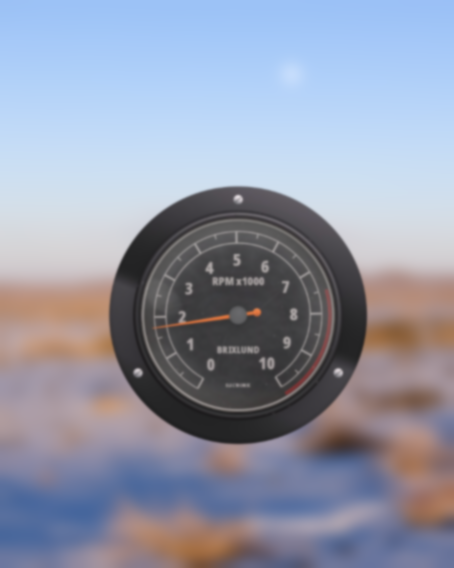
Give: 1750 rpm
